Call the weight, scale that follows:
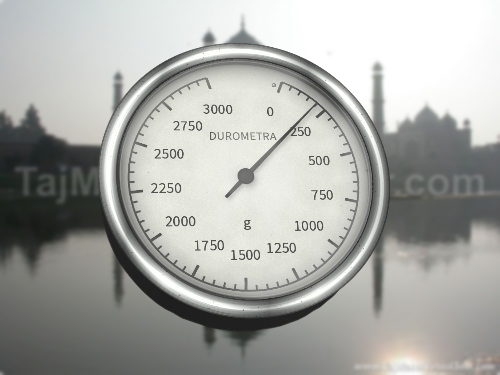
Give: 200 g
